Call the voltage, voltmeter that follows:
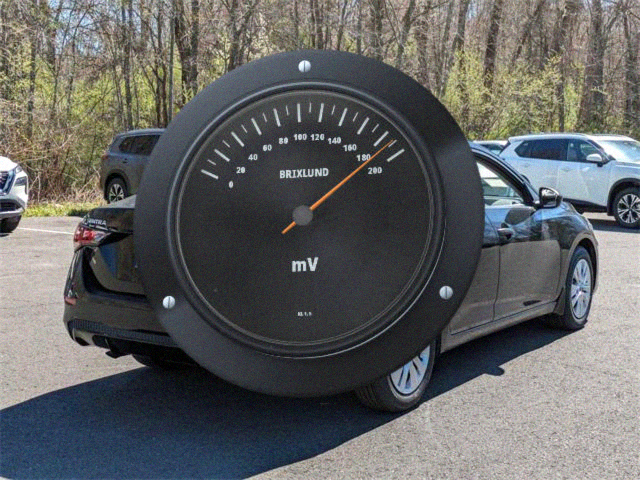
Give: 190 mV
